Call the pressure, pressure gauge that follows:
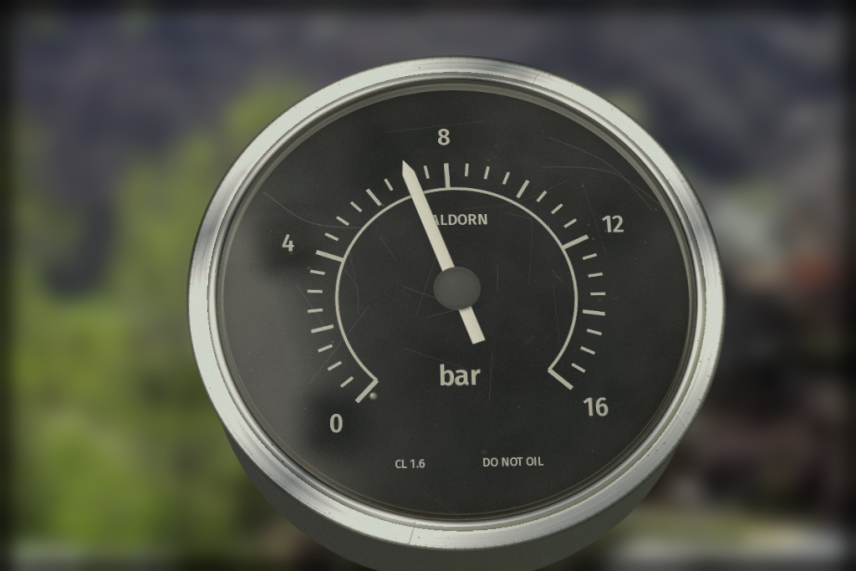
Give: 7 bar
